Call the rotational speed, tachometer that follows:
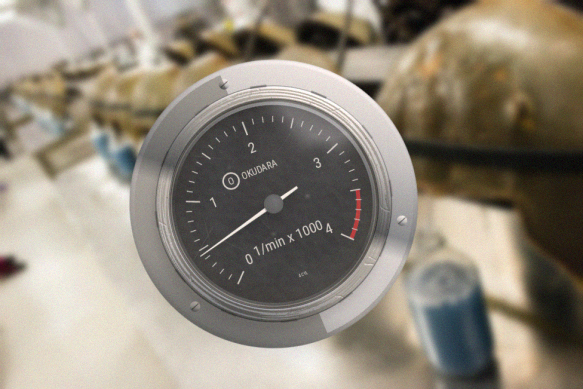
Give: 450 rpm
